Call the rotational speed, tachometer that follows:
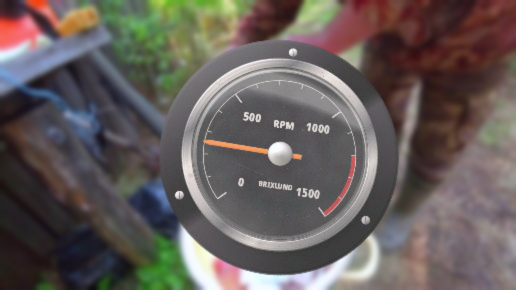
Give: 250 rpm
